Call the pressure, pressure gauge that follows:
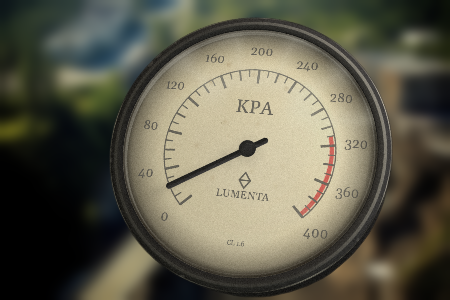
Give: 20 kPa
